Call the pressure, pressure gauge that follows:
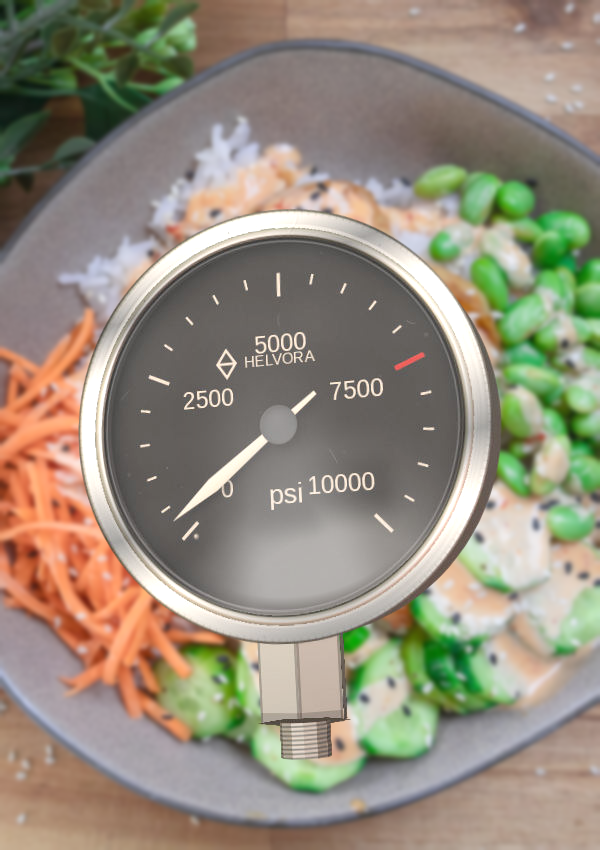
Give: 250 psi
